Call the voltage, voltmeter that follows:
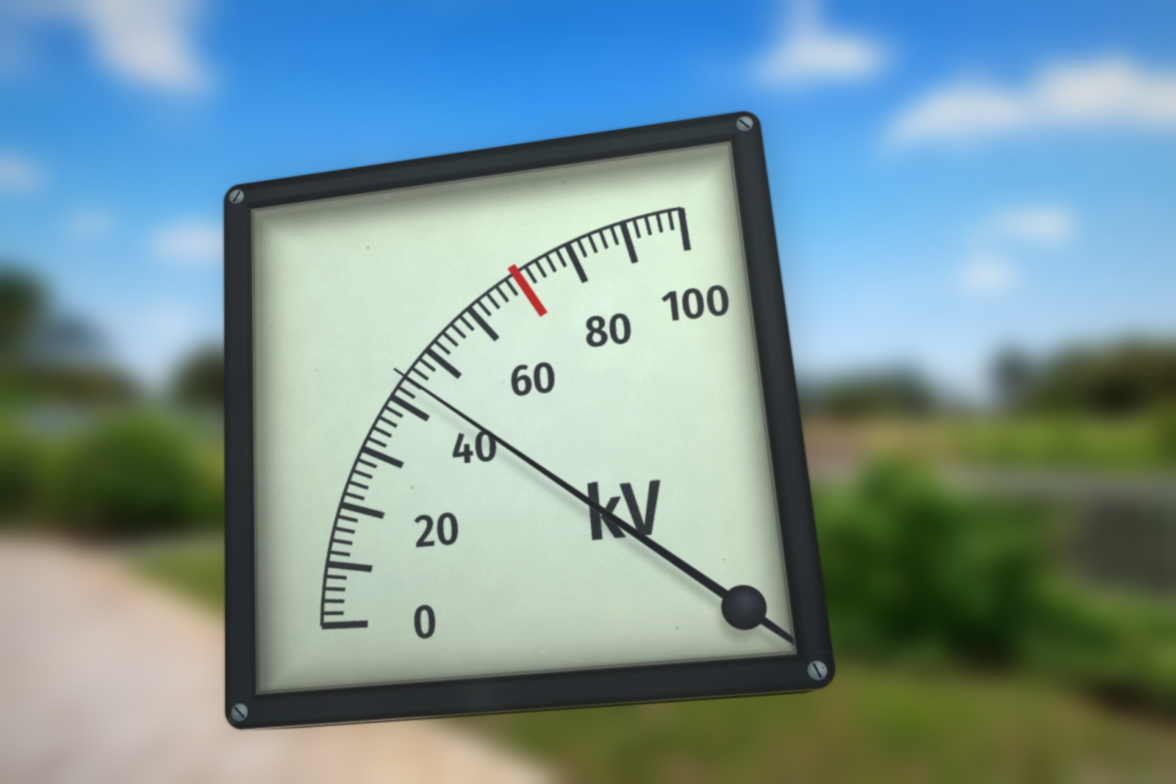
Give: 44 kV
